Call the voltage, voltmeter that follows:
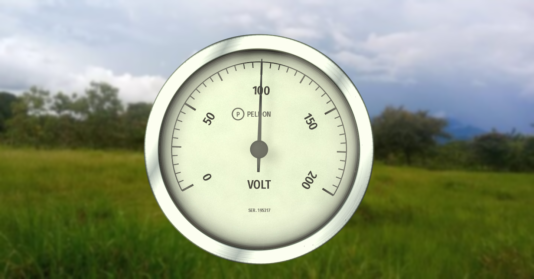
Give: 100 V
